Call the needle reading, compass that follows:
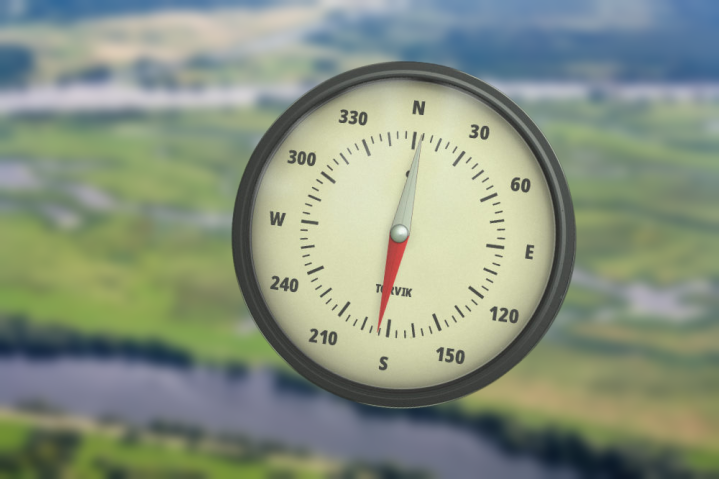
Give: 185 °
